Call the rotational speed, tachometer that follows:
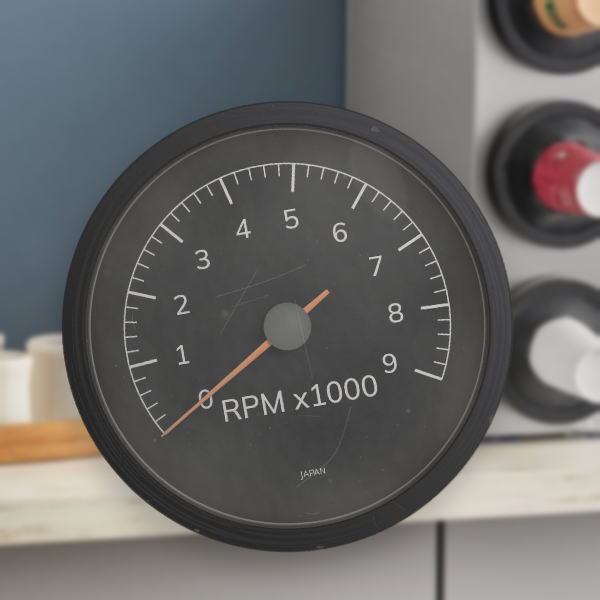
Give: 0 rpm
